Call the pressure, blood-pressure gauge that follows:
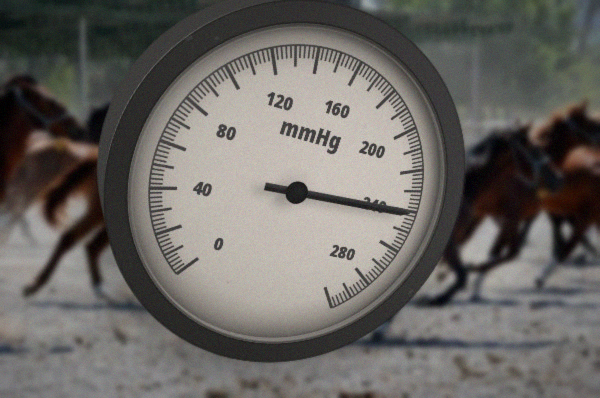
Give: 240 mmHg
